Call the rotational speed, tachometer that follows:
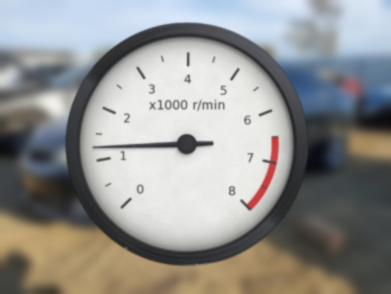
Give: 1250 rpm
